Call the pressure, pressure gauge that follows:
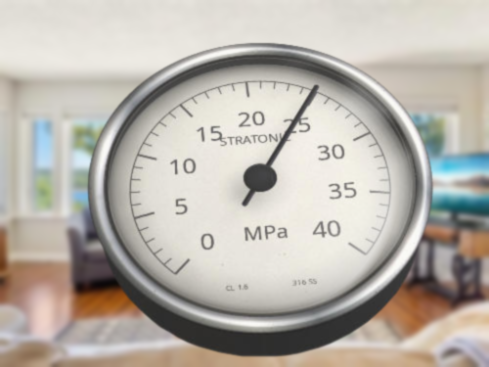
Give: 25 MPa
